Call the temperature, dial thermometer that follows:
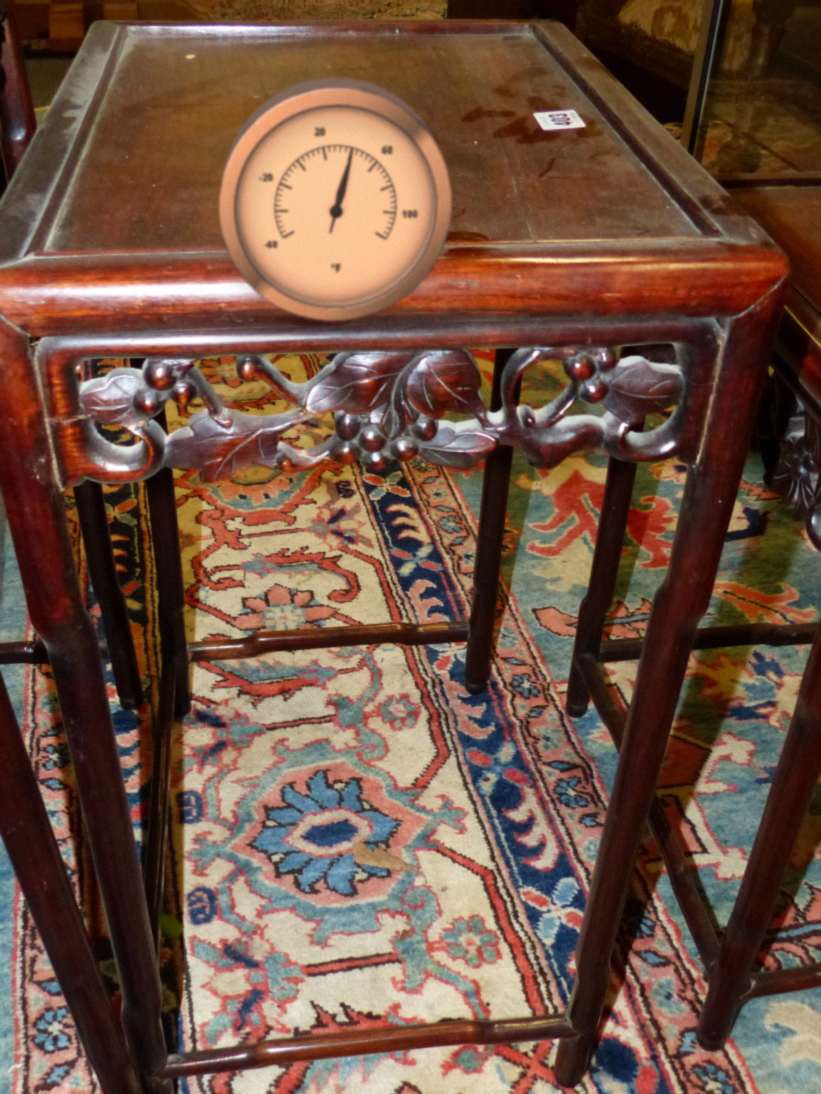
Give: 40 °F
